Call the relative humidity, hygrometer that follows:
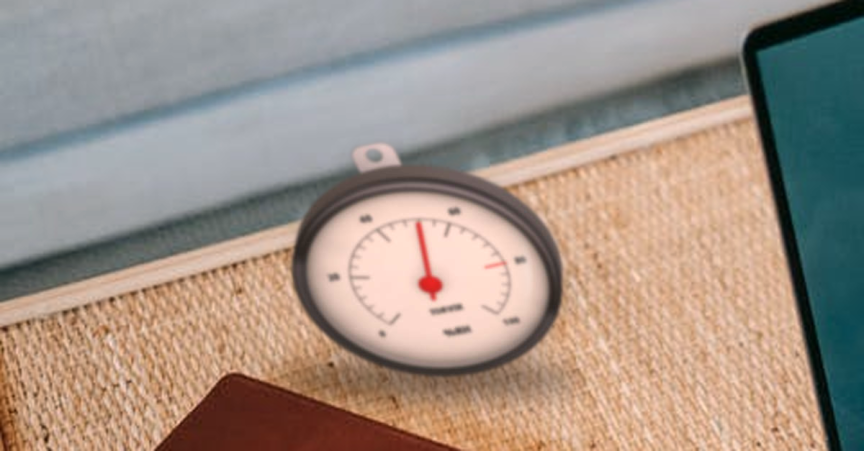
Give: 52 %
